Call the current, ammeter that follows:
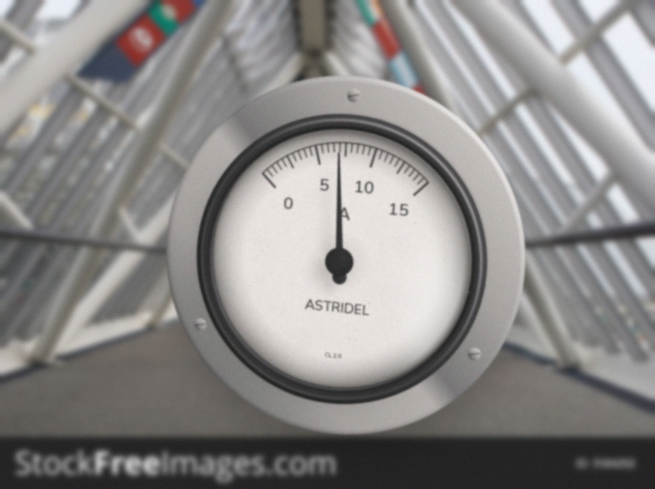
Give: 7 A
